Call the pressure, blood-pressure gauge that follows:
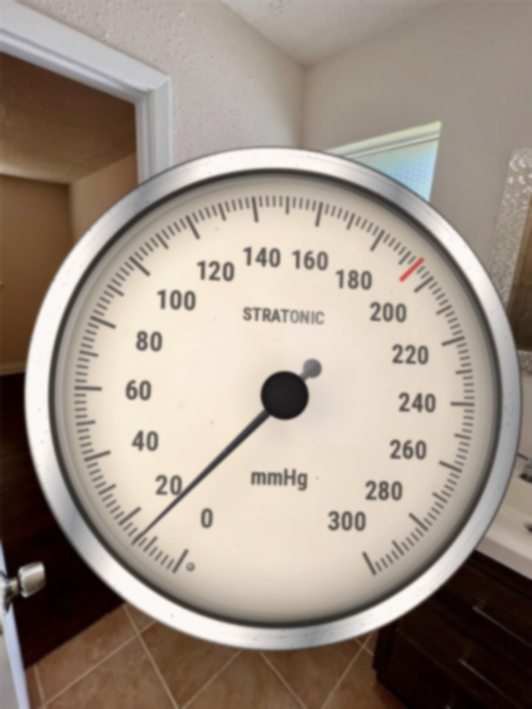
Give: 14 mmHg
